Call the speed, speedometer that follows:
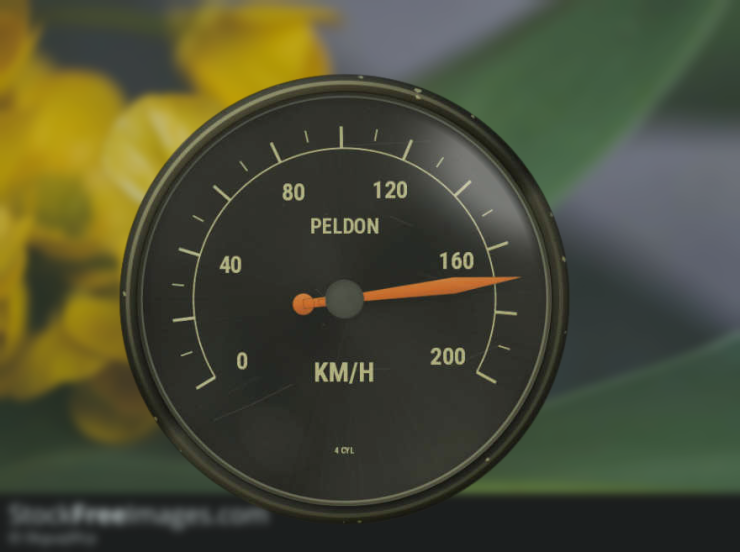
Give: 170 km/h
